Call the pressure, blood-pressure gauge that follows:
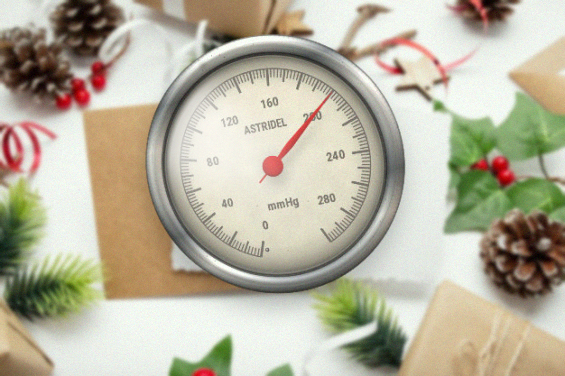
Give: 200 mmHg
